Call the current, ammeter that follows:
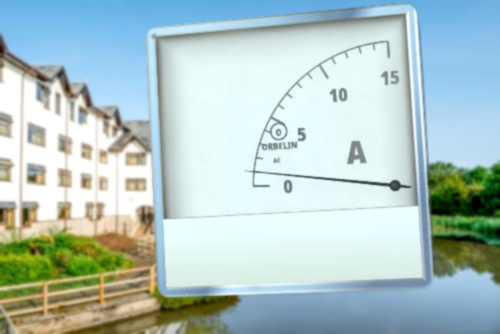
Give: 1 A
